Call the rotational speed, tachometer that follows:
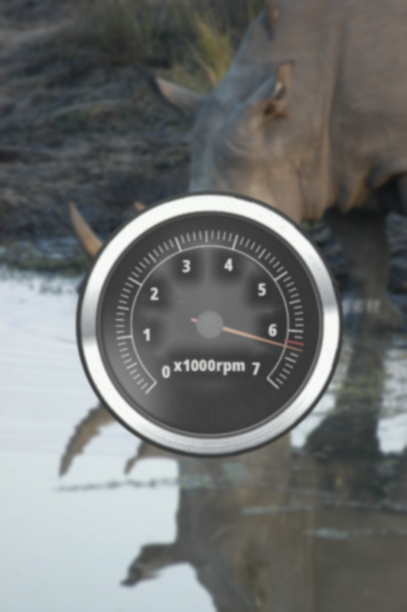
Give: 6300 rpm
